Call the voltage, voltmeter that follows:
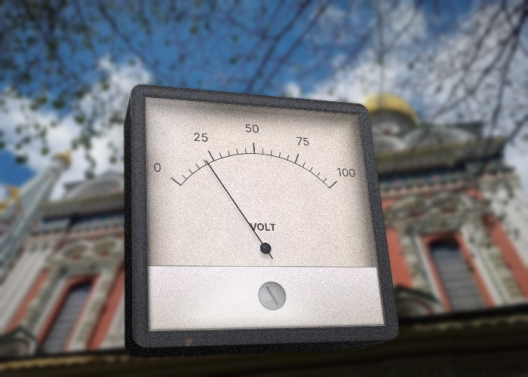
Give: 20 V
